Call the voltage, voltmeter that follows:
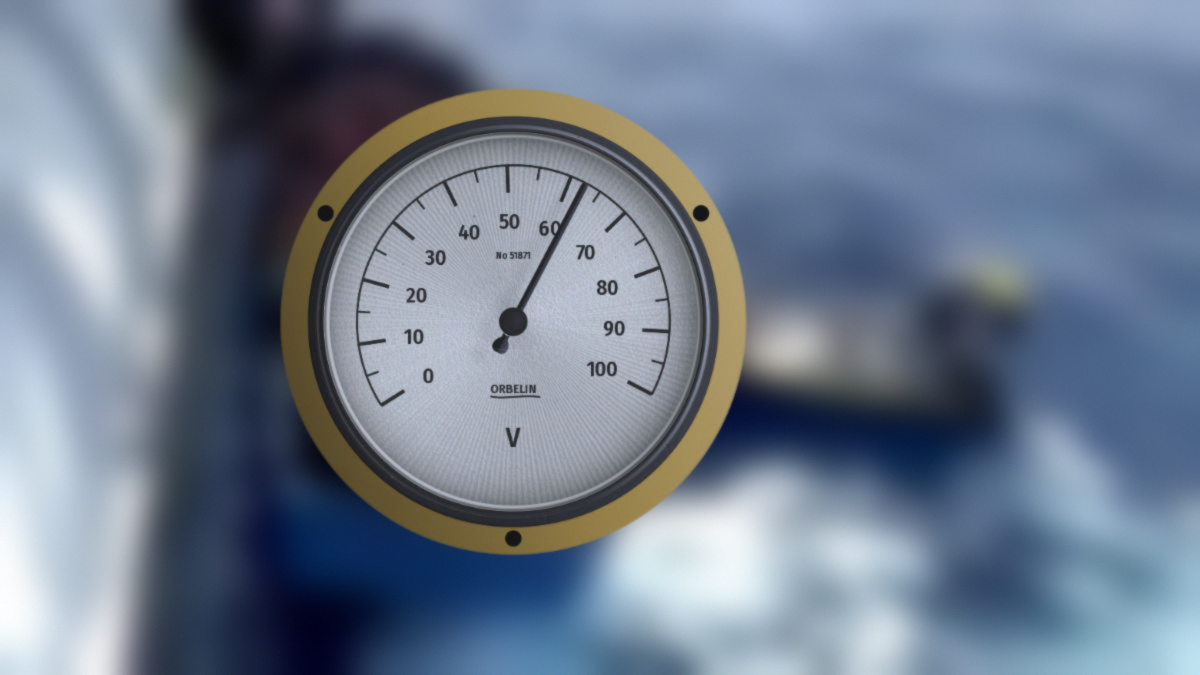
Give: 62.5 V
